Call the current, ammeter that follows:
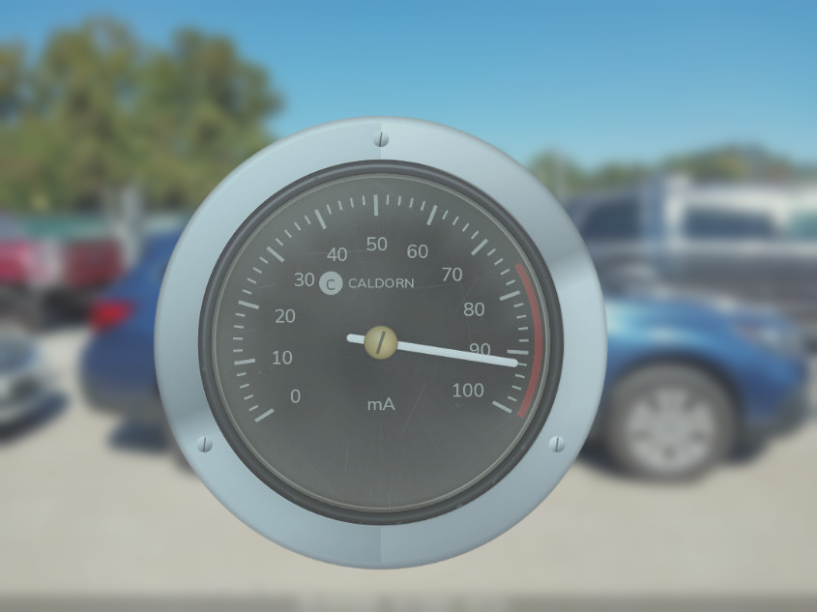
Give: 92 mA
